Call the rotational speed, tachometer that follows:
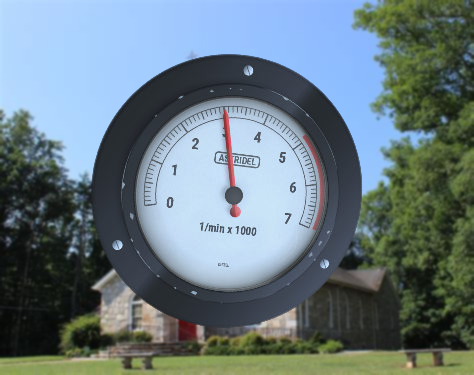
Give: 3000 rpm
